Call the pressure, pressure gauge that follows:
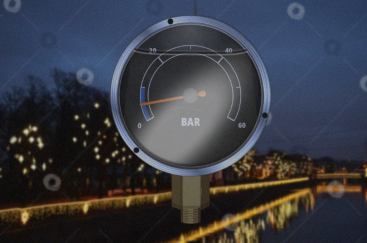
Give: 5 bar
